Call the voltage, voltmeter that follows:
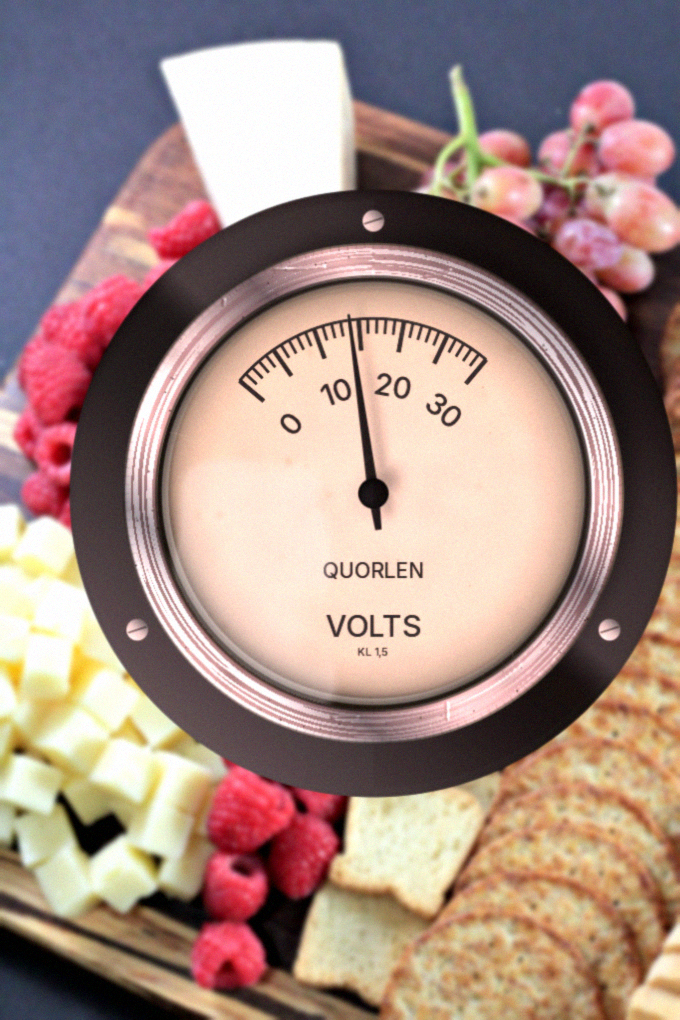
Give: 14 V
